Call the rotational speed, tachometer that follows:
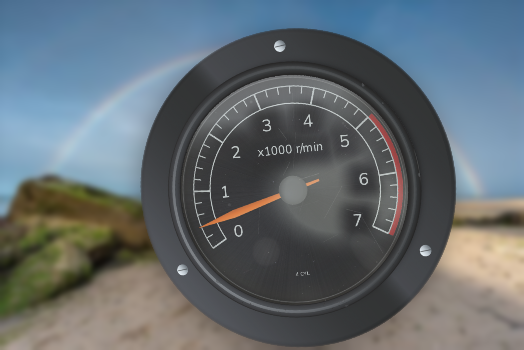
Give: 400 rpm
